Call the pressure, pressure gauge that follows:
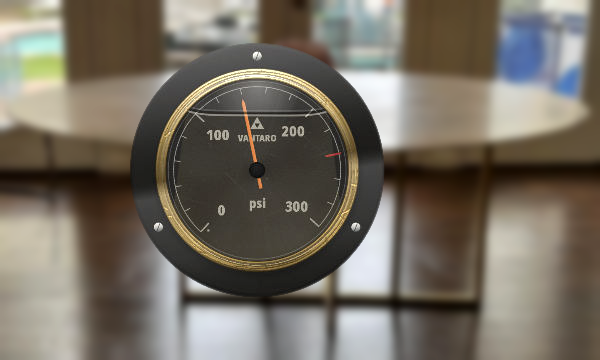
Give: 140 psi
